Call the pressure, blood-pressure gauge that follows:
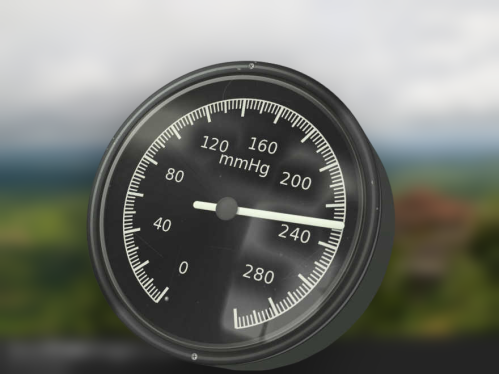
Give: 230 mmHg
